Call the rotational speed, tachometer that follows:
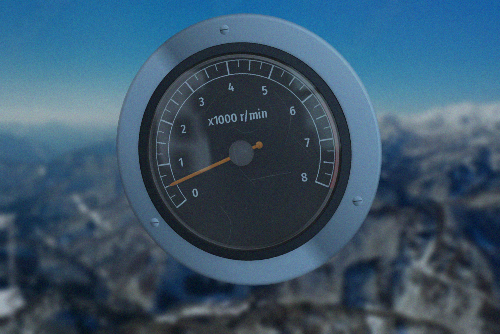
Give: 500 rpm
